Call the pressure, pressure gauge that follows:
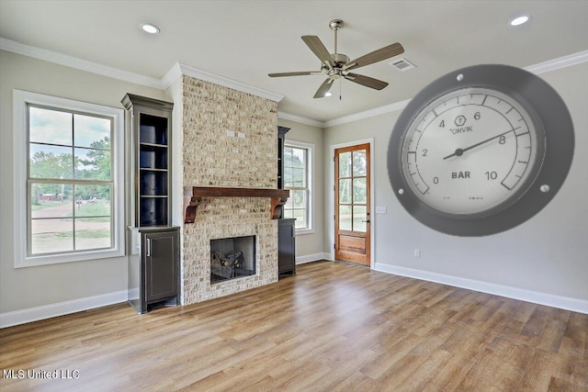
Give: 7.75 bar
